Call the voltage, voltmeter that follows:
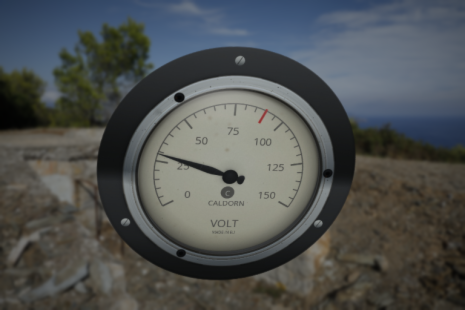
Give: 30 V
